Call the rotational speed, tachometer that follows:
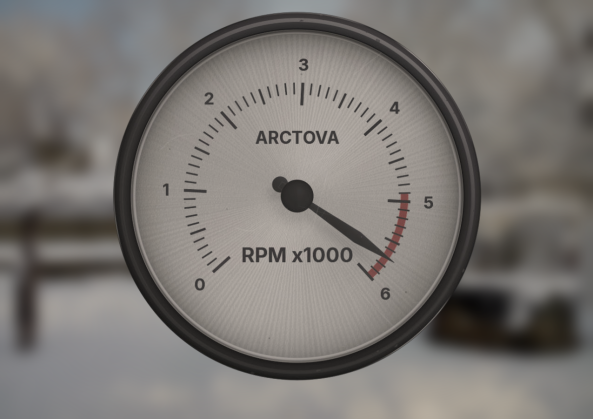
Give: 5700 rpm
